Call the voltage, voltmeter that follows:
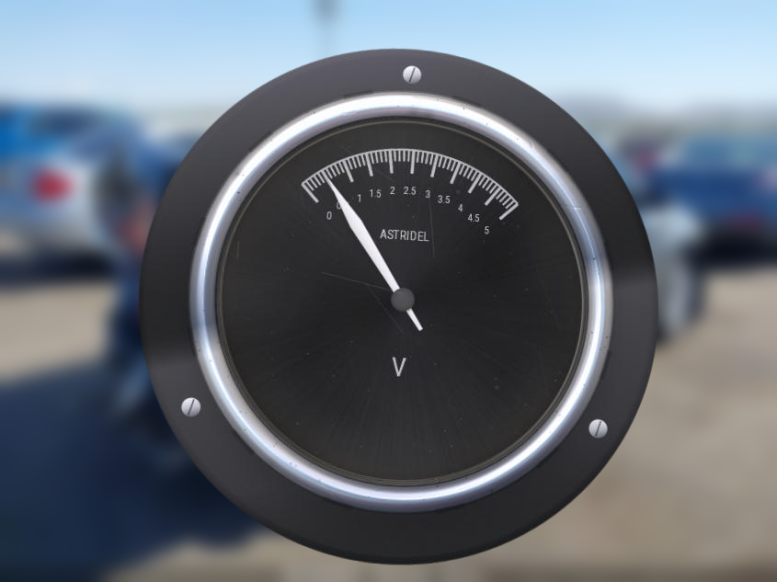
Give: 0.5 V
